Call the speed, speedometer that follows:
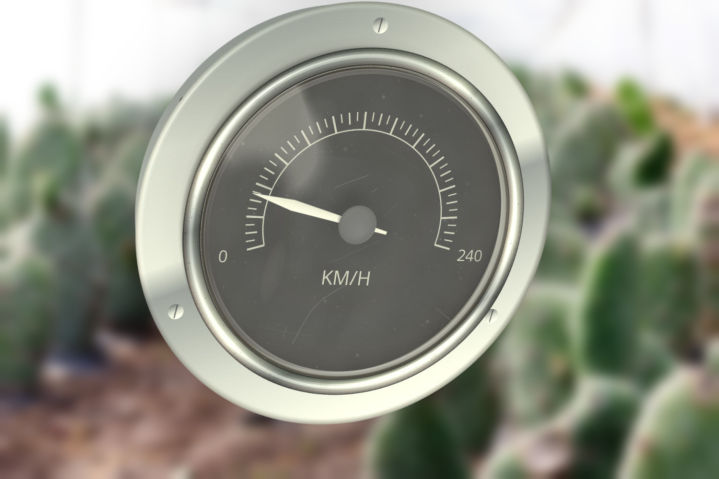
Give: 35 km/h
